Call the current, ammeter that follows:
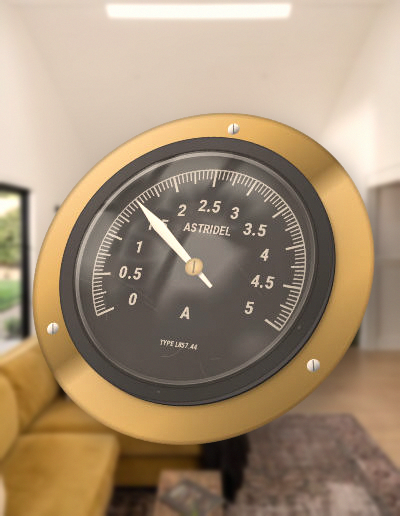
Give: 1.5 A
